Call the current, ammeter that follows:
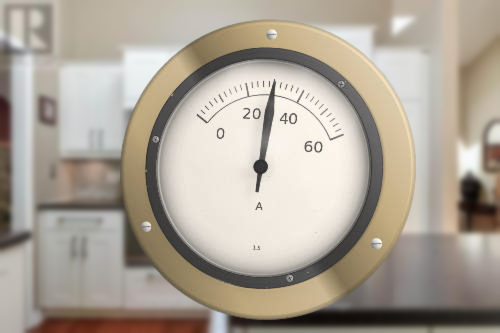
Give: 30 A
